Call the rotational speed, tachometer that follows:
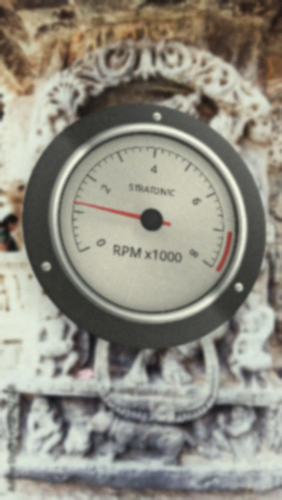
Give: 1200 rpm
